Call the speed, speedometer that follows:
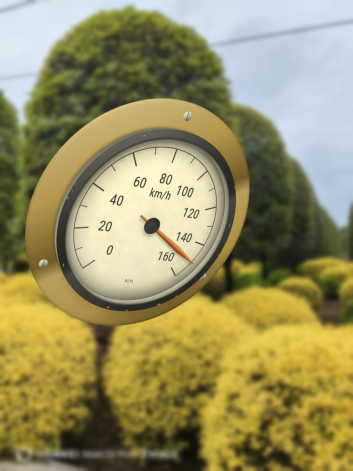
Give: 150 km/h
